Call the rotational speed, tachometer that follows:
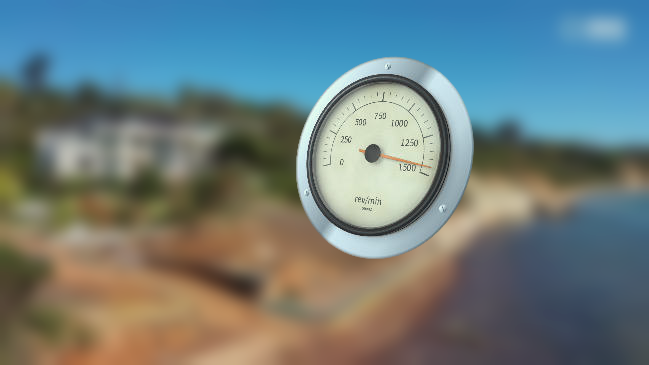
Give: 1450 rpm
